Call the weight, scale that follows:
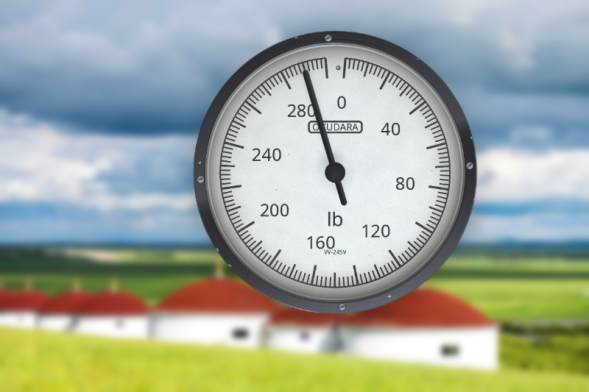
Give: 290 lb
